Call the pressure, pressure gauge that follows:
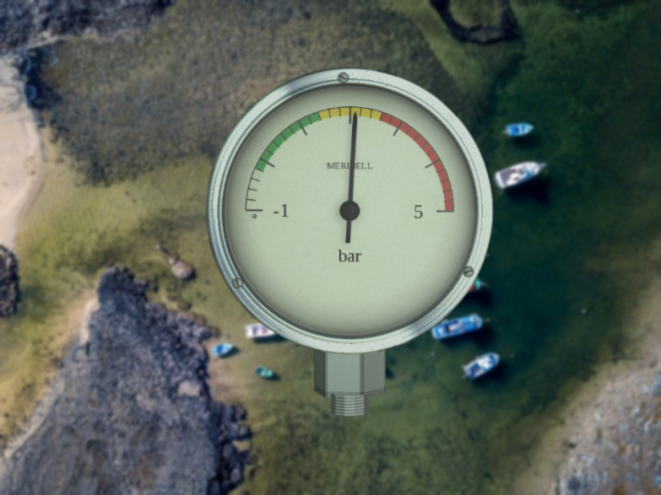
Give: 2.1 bar
